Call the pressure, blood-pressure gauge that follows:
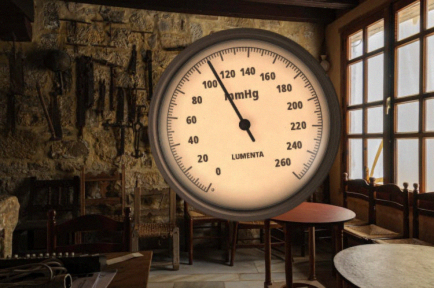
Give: 110 mmHg
